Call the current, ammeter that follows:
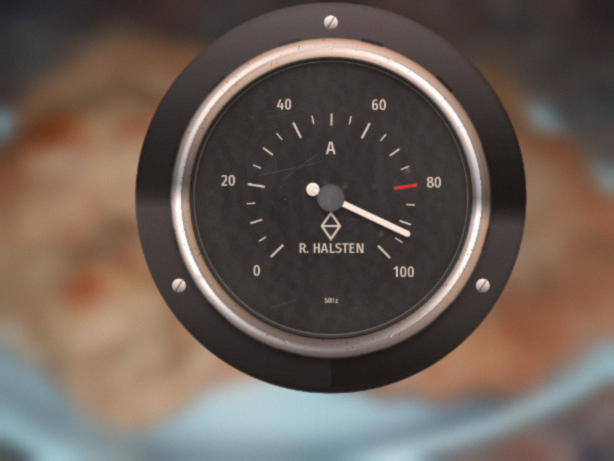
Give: 92.5 A
